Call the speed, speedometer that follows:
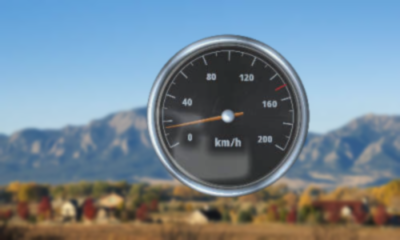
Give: 15 km/h
